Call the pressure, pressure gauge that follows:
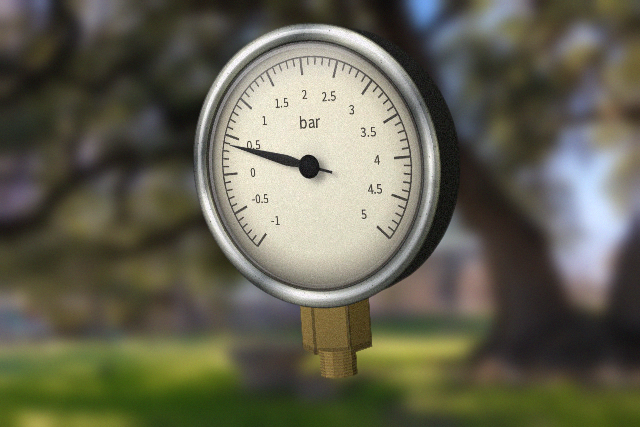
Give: 0.4 bar
